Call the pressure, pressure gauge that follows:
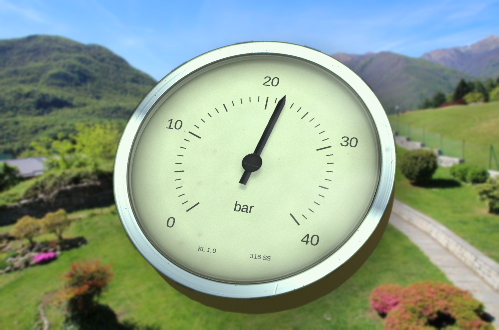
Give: 22 bar
